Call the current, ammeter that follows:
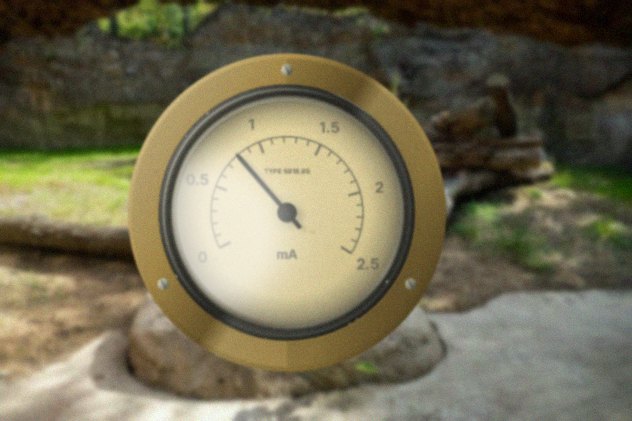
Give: 0.8 mA
